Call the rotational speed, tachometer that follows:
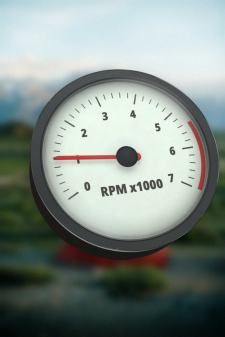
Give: 1000 rpm
